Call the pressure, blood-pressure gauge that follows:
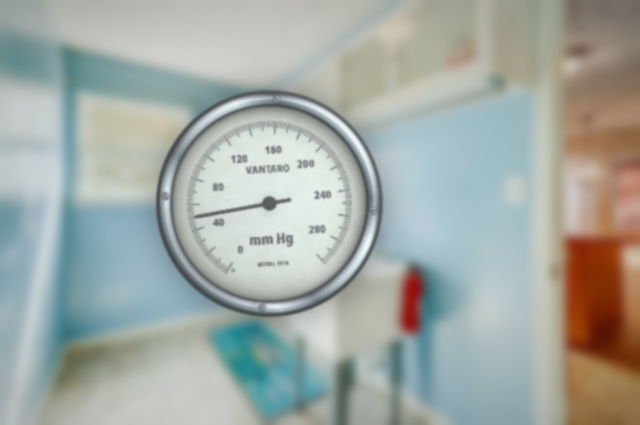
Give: 50 mmHg
